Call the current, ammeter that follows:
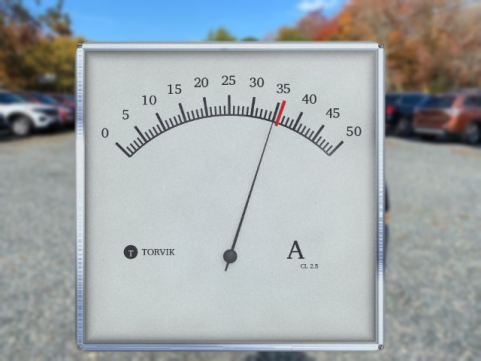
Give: 35 A
